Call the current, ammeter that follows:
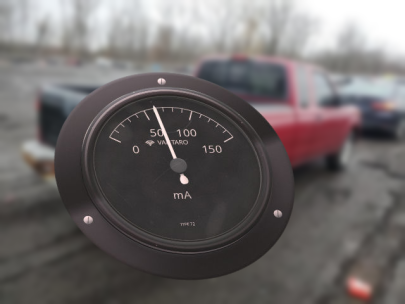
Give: 60 mA
